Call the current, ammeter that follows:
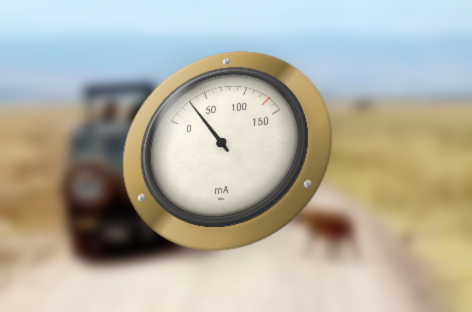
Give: 30 mA
